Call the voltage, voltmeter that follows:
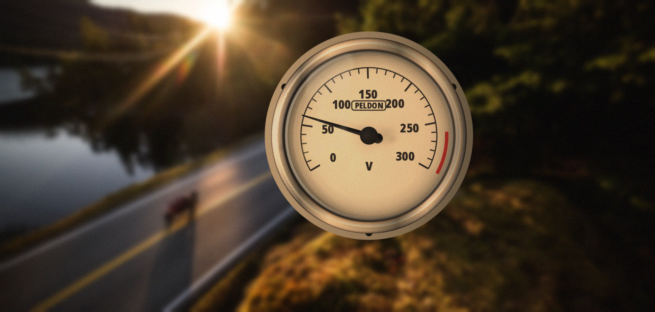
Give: 60 V
